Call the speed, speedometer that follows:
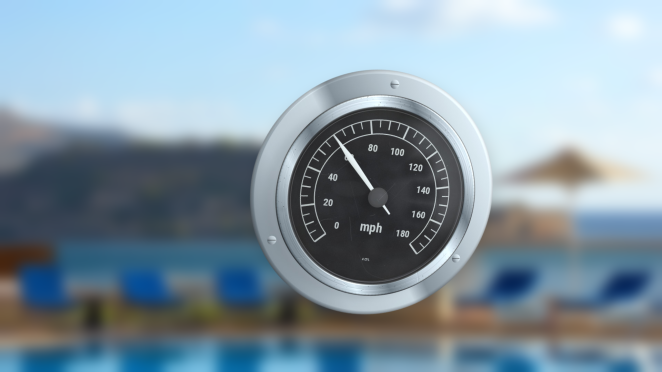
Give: 60 mph
